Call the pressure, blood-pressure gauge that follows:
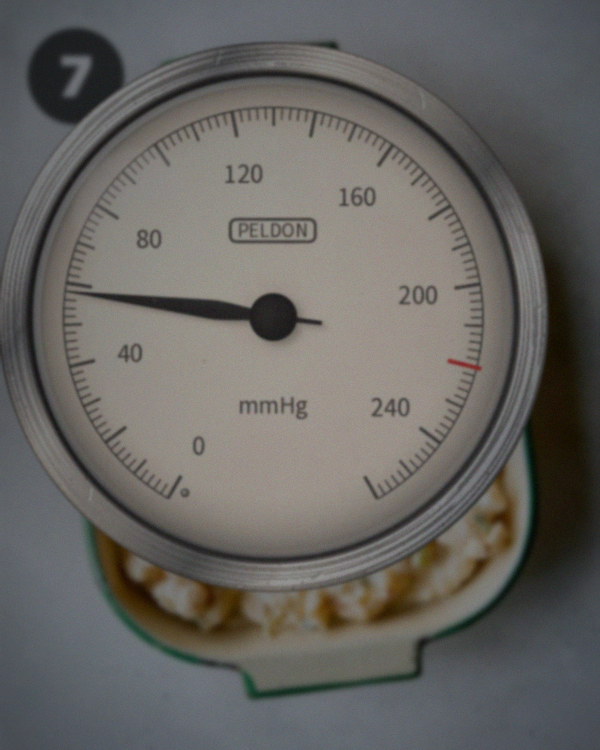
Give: 58 mmHg
